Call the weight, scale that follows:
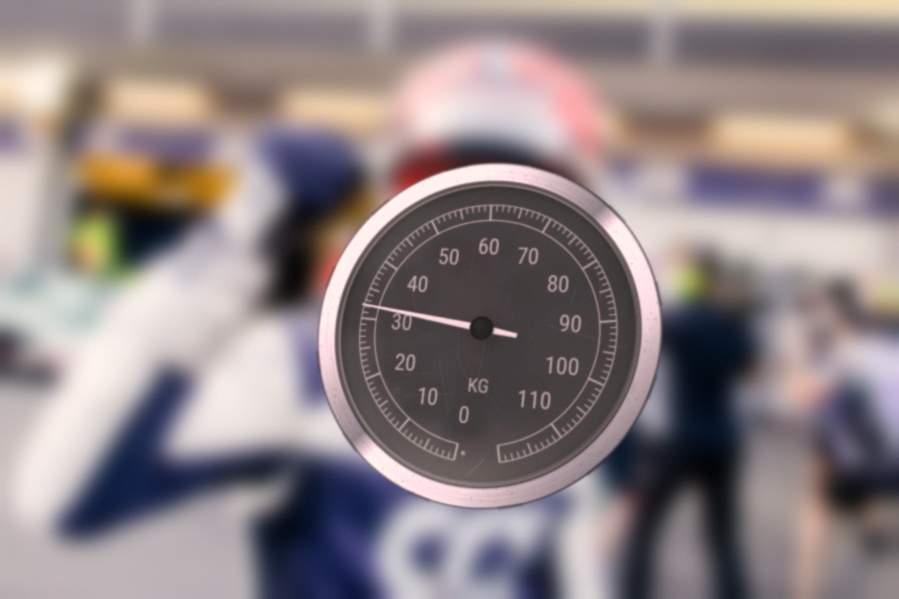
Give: 32 kg
